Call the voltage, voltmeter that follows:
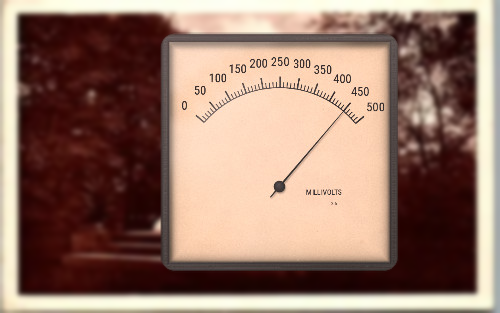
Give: 450 mV
